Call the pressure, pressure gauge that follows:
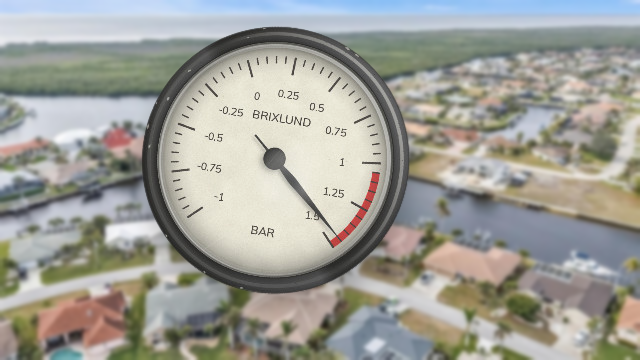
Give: 1.45 bar
